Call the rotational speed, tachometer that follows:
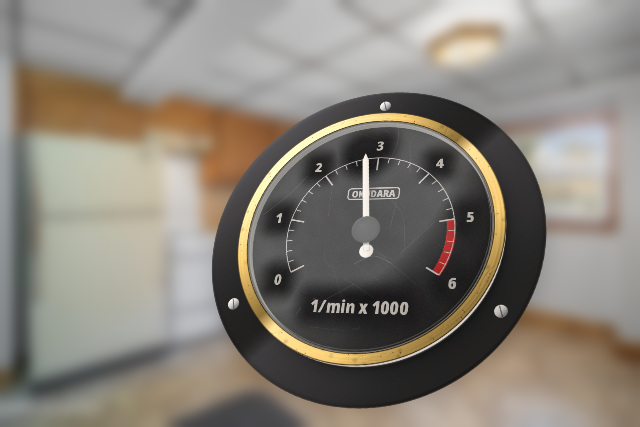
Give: 2800 rpm
